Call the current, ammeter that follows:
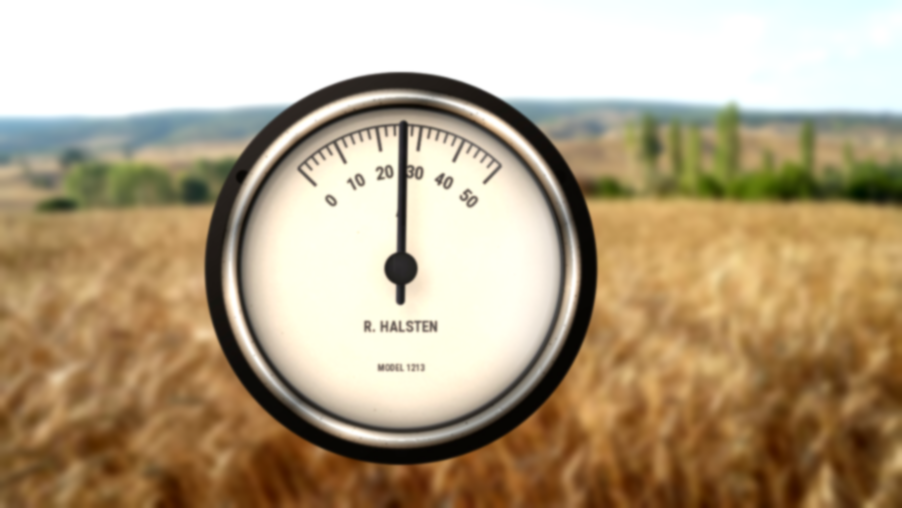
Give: 26 A
